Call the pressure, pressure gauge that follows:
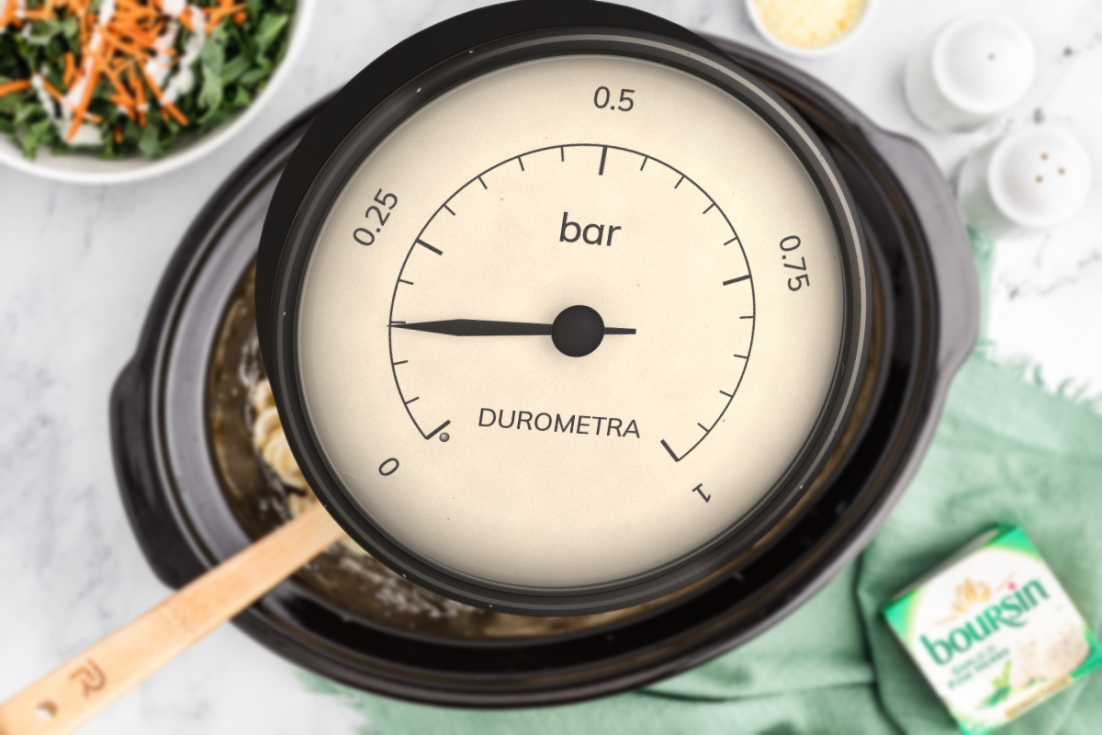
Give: 0.15 bar
